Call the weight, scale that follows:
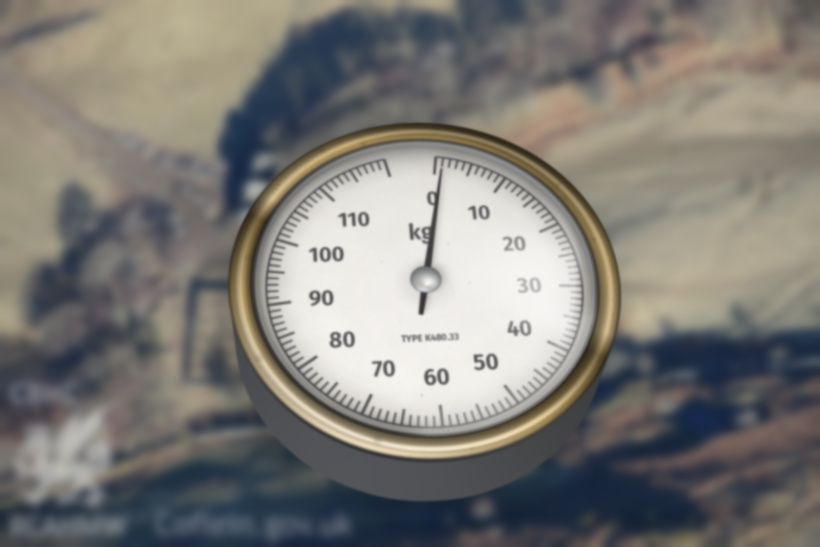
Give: 1 kg
